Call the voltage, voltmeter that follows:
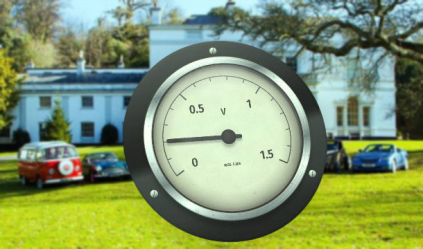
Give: 0.2 V
